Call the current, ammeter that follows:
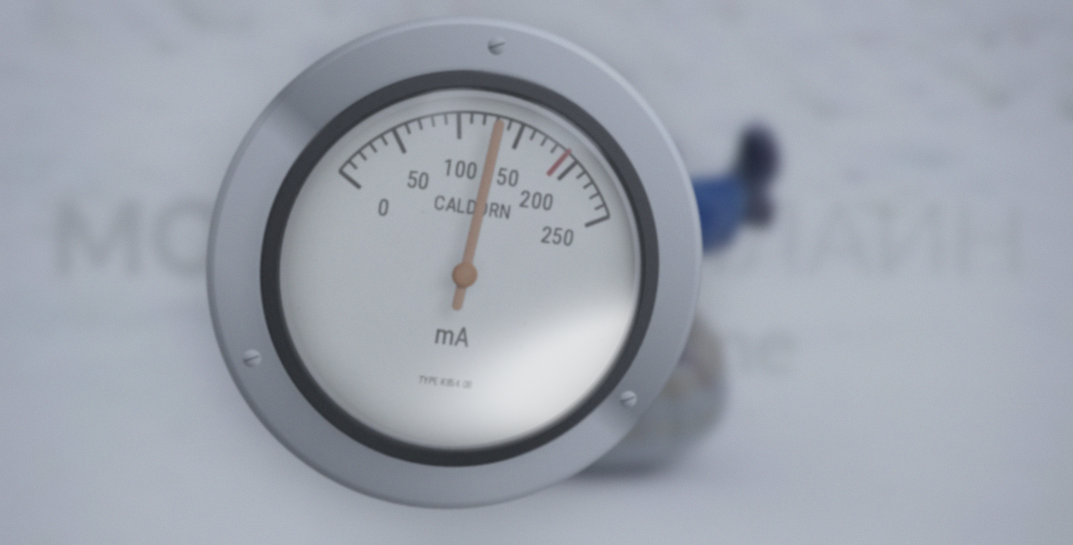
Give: 130 mA
